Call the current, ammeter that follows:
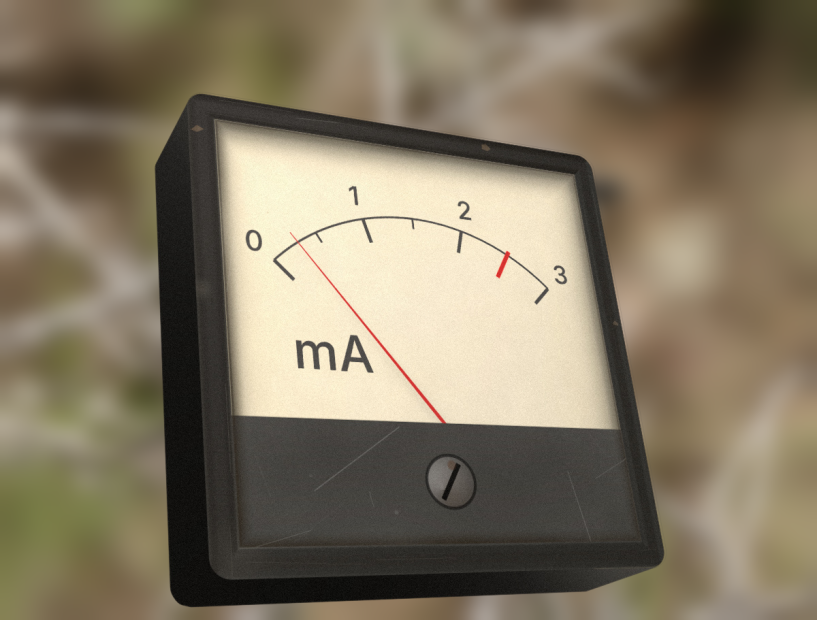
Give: 0.25 mA
